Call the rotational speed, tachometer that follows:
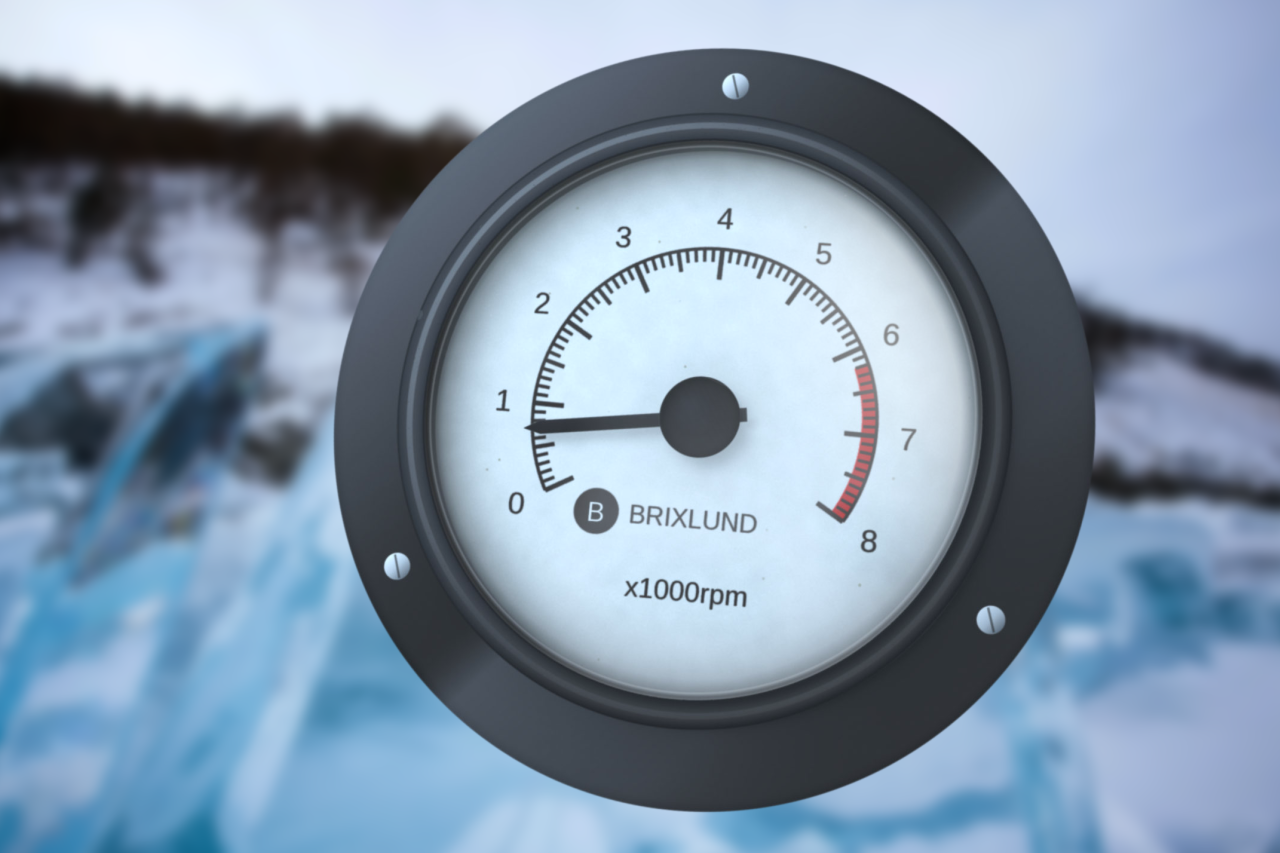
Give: 700 rpm
